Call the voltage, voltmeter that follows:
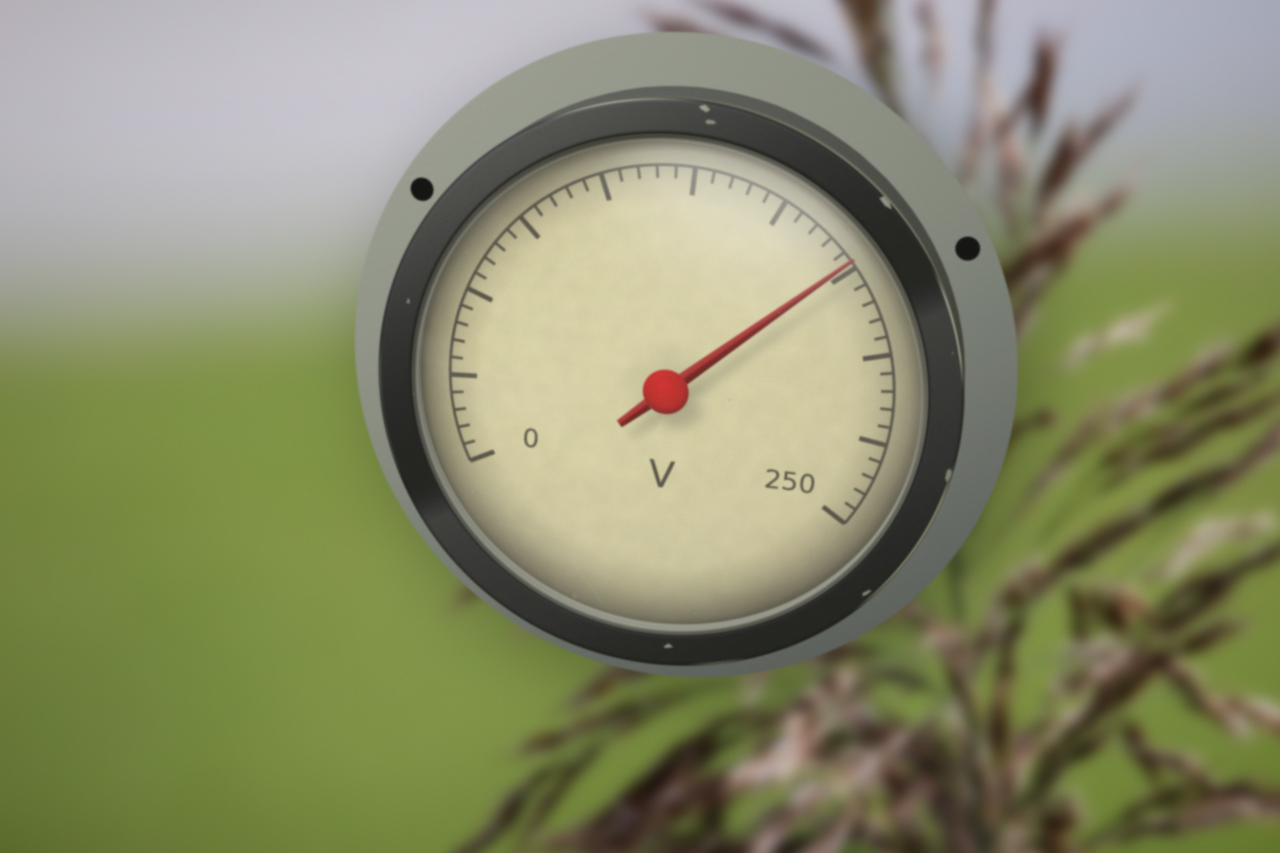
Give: 172.5 V
